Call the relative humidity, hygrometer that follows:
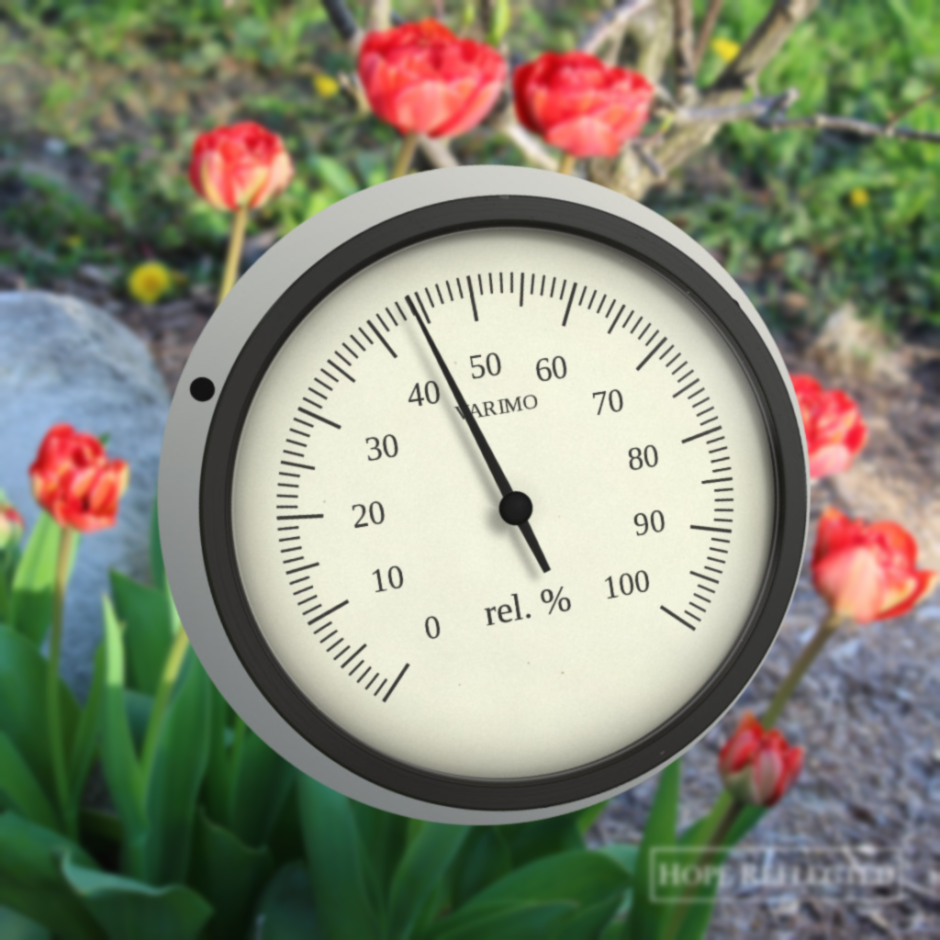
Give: 44 %
